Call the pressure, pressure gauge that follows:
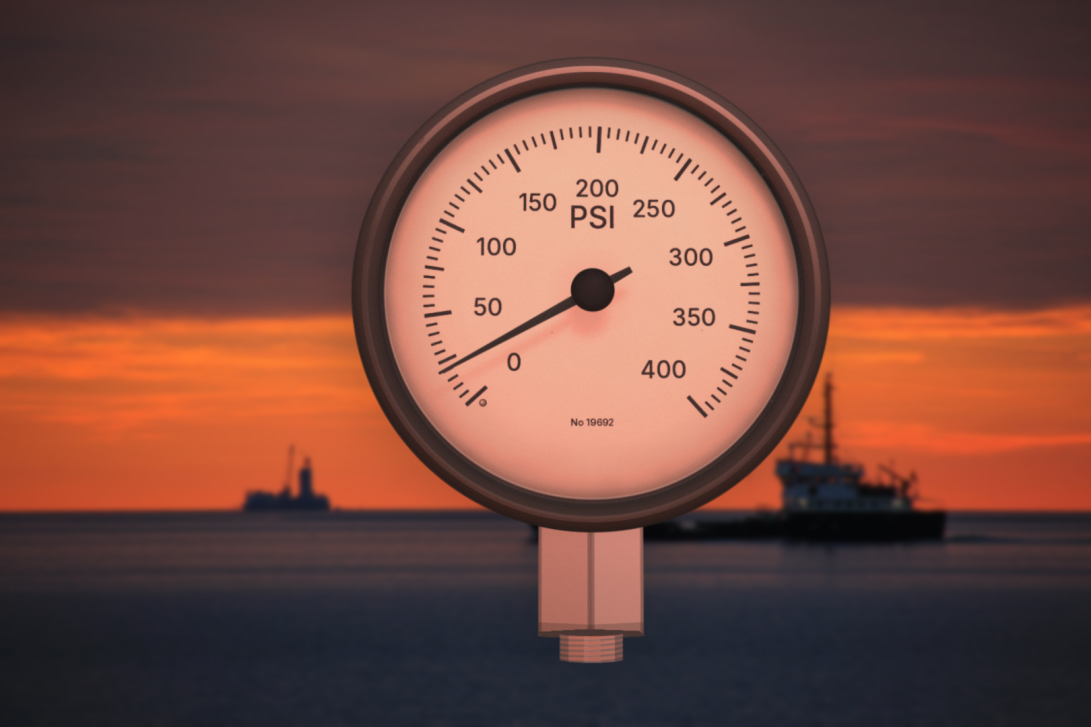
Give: 20 psi
